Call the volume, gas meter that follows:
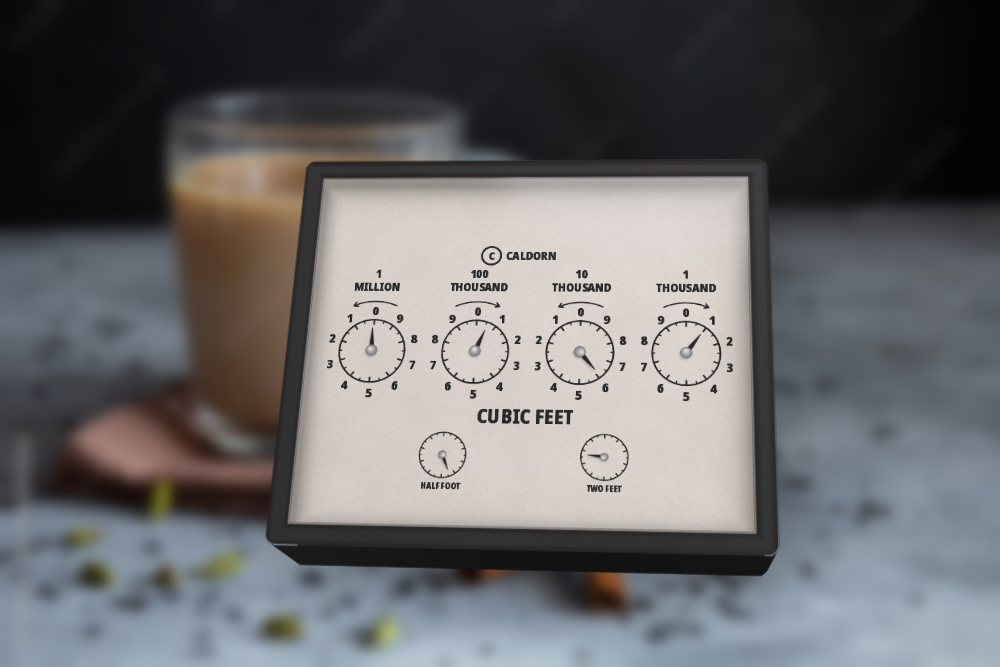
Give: 6100 ft³
